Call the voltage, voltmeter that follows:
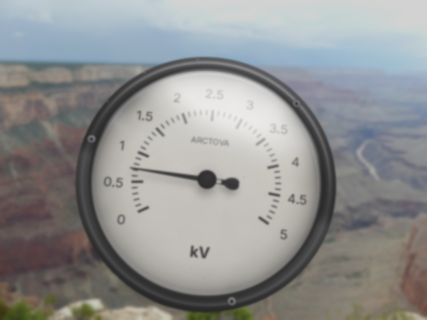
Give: 0.7 kV
